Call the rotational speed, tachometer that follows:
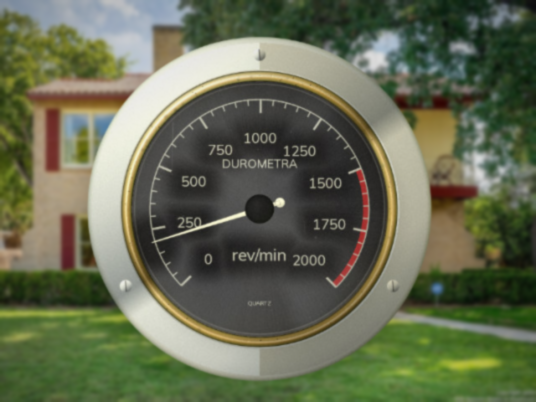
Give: 200 rpm
